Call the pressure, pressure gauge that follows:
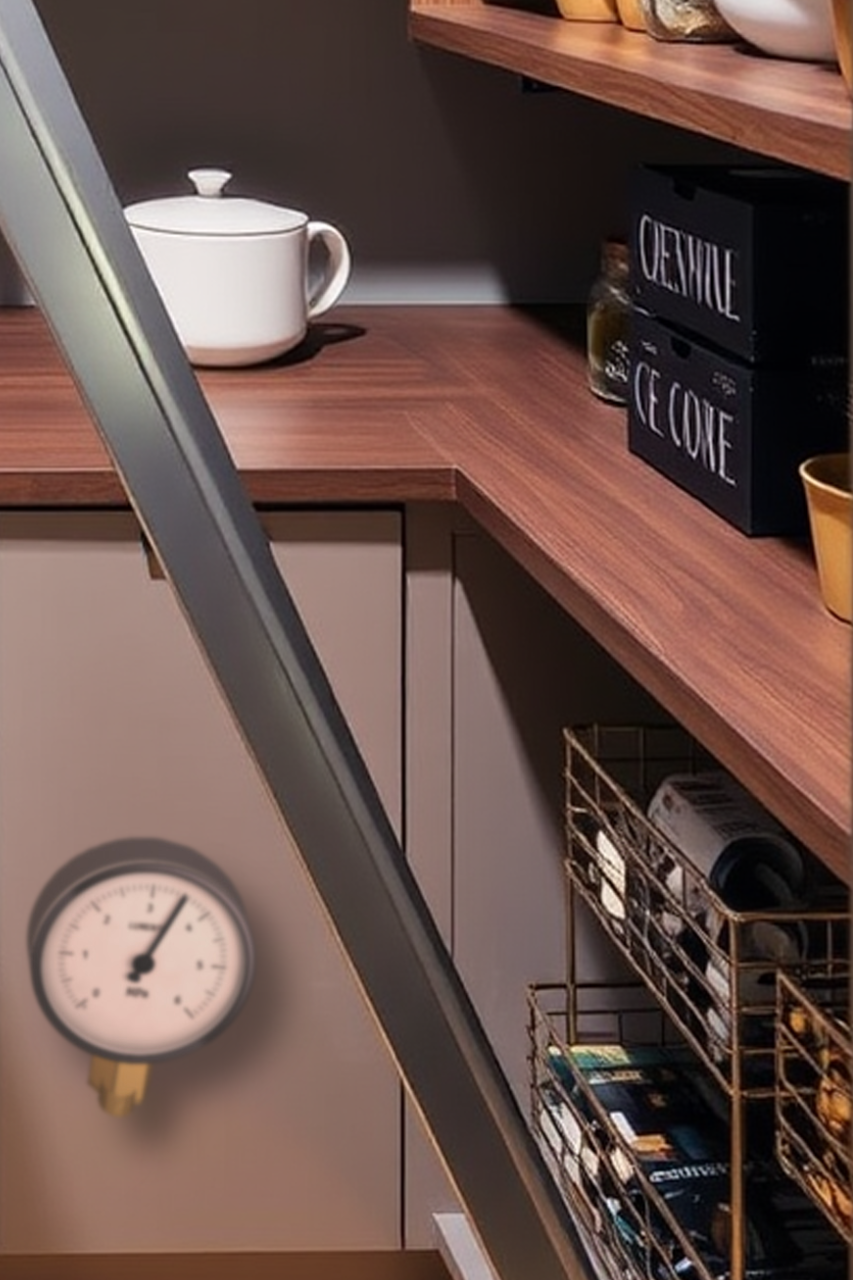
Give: 3.5 MPa
